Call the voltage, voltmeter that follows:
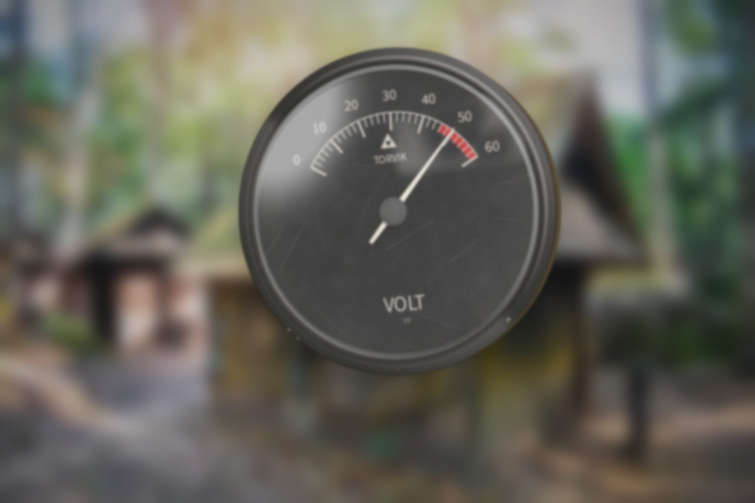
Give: 50 V
